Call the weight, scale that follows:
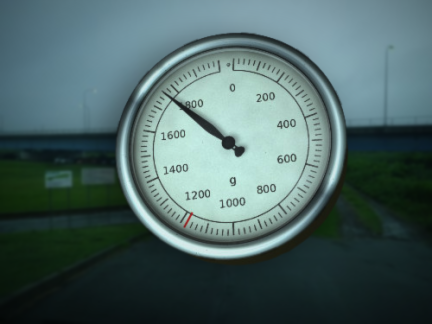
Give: 1760 g
